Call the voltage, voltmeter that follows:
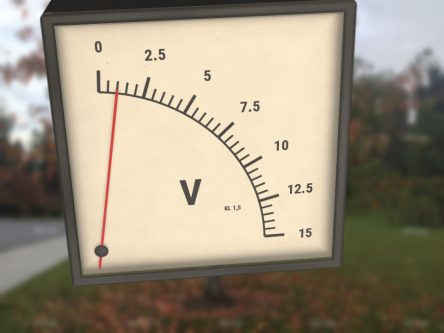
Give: 1 V
